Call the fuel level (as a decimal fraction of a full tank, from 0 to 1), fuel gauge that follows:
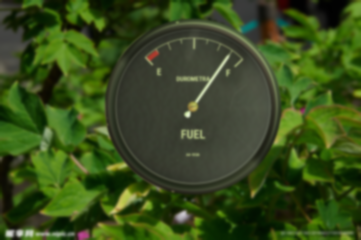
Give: 0.875
